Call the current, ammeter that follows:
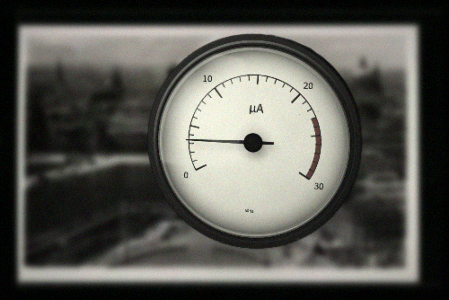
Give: 3.5 µA
